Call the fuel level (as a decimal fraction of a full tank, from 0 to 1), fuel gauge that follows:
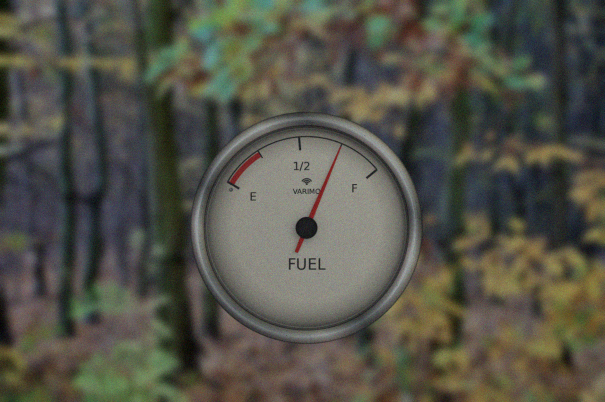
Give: 0.75
